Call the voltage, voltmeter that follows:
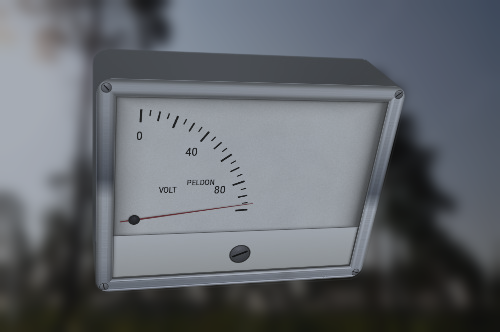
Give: 95 V
